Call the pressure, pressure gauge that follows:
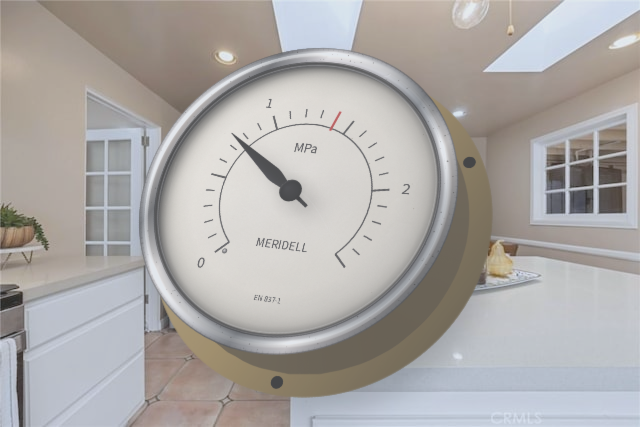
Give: 0.75 MPa
